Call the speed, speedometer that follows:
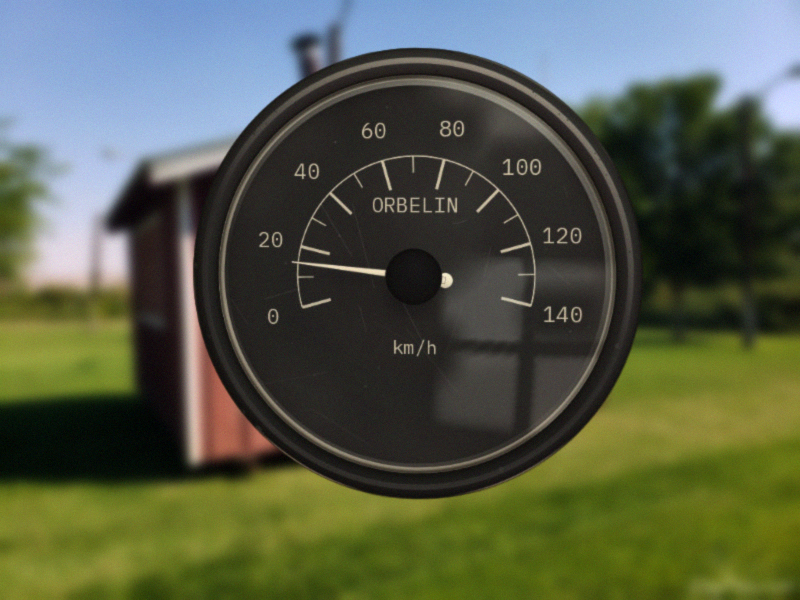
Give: 15 km/h
